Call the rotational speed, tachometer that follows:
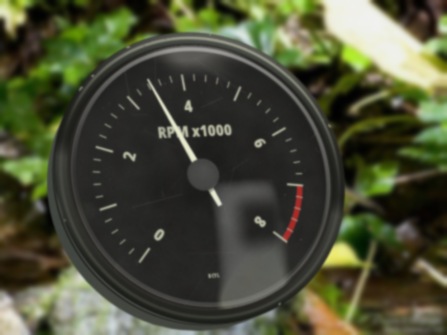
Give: 3400 rpm
